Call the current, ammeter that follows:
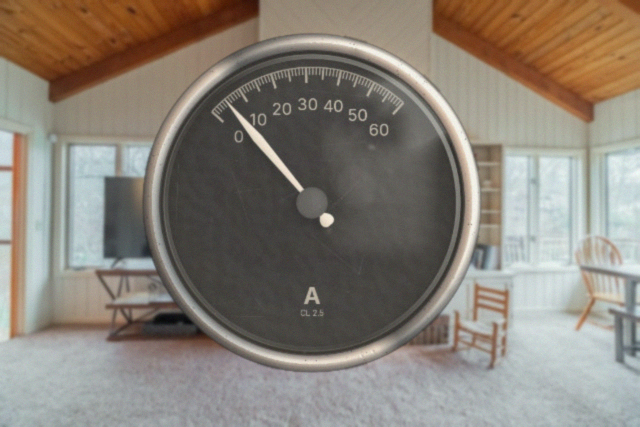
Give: 5 A
